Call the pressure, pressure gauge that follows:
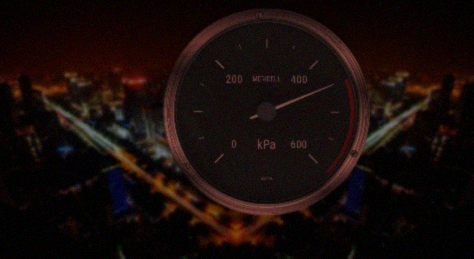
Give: 450 kPa
